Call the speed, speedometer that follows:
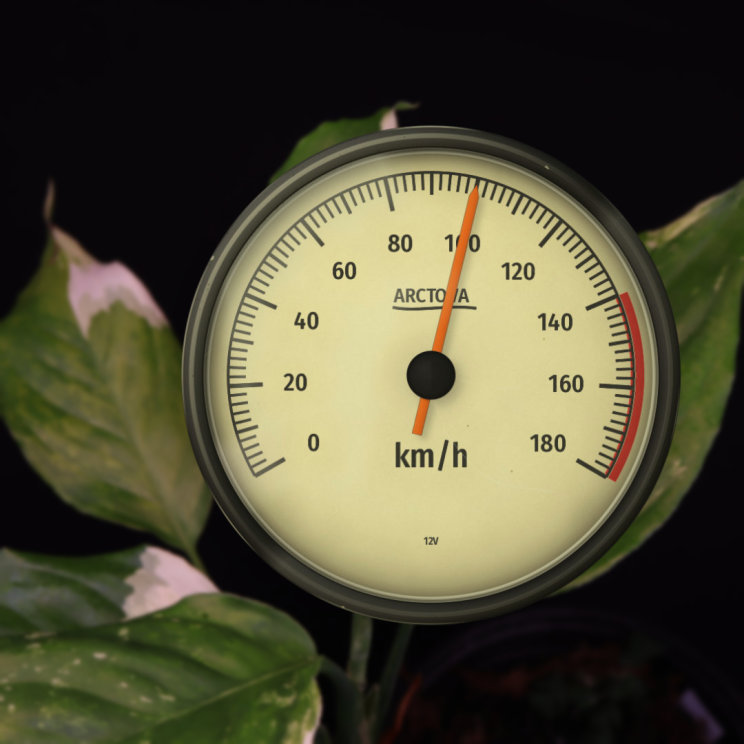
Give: 100 km/h
